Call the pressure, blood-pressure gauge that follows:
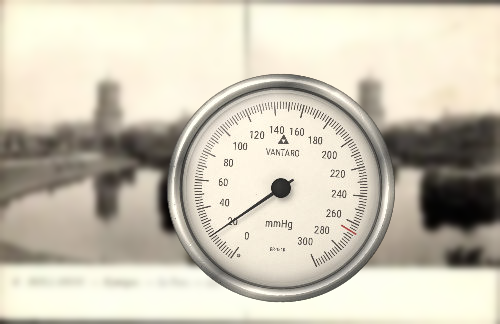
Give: 20 mmHg
